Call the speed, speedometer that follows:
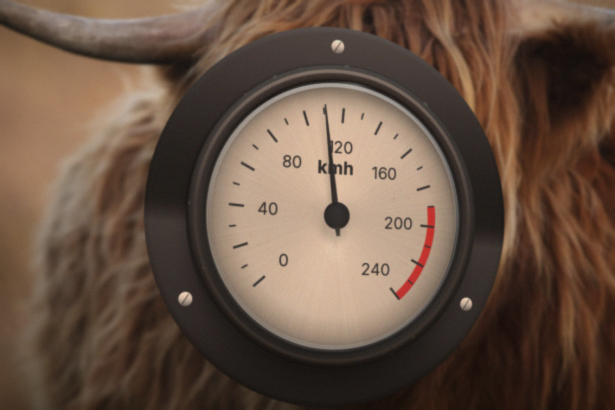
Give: 110 km/h
